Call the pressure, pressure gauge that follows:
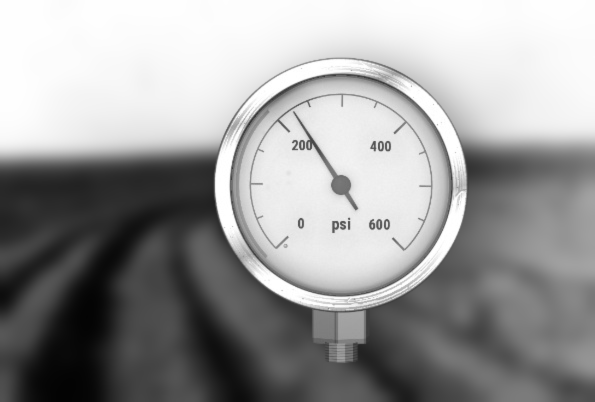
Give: 225 psi
